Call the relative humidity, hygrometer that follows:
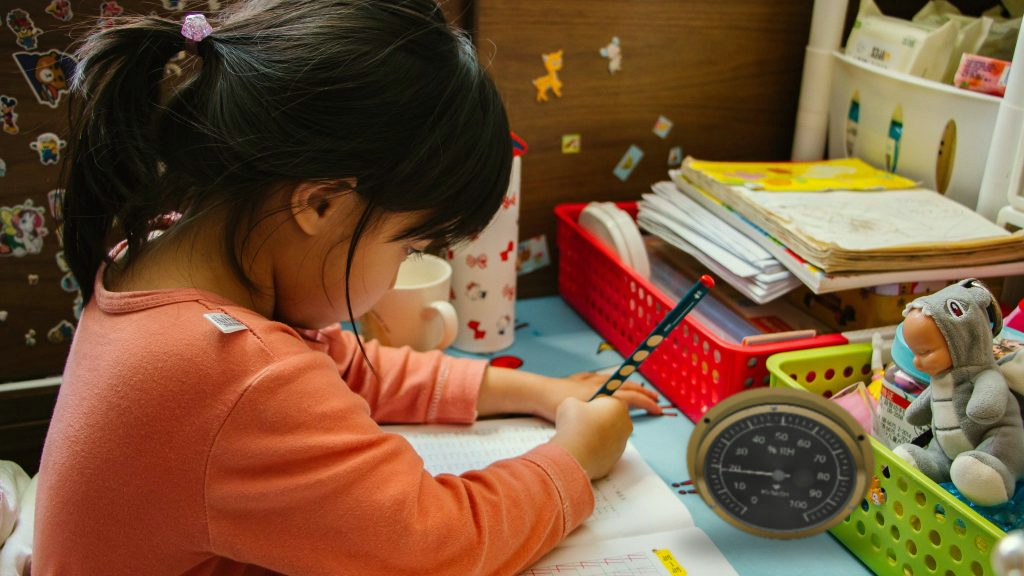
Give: 20 %
